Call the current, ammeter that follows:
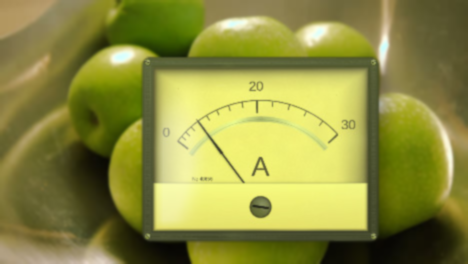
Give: 10 A
